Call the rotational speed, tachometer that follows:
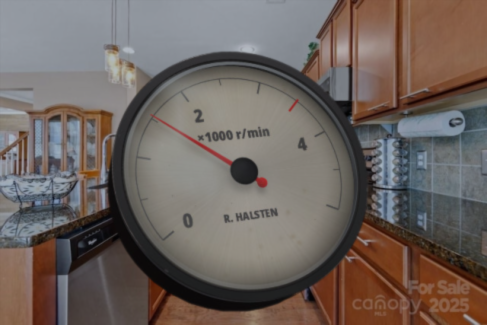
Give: 1500 rpm
